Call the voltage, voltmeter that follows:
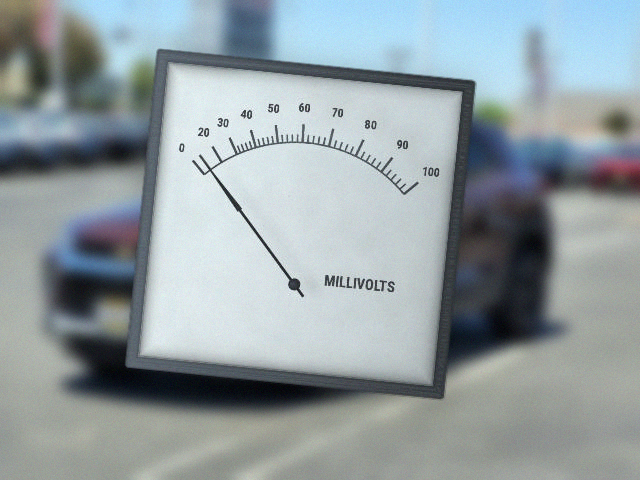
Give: 10 mV
